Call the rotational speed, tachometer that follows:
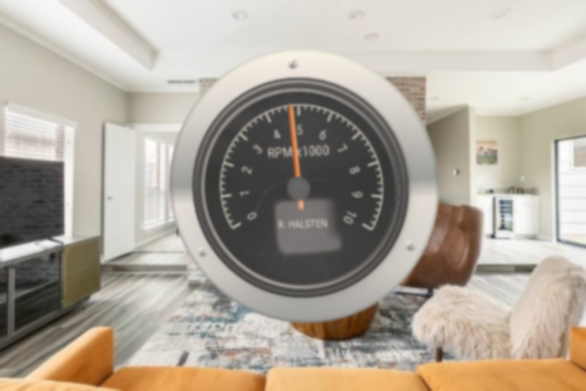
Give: 4800 rpm
